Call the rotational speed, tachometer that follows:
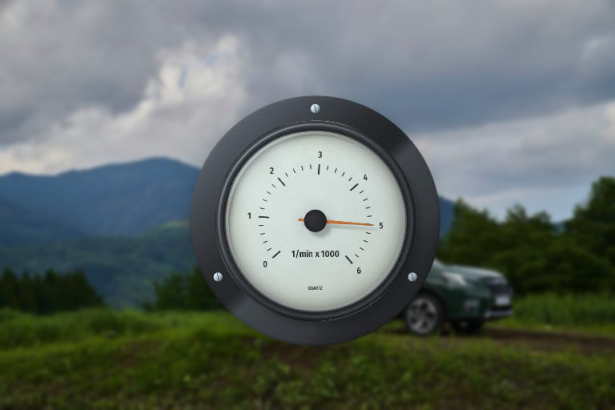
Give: 5000 rpm
